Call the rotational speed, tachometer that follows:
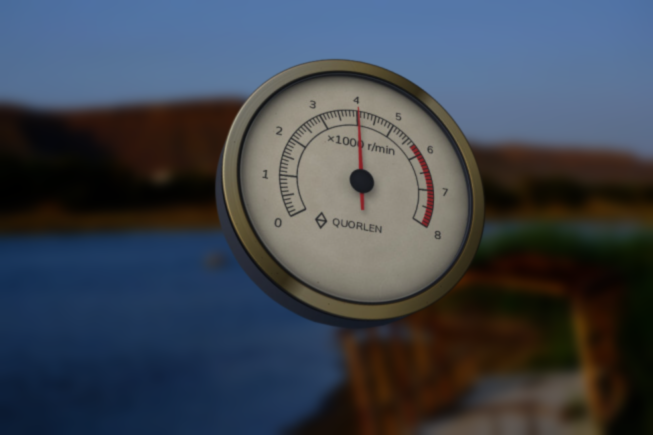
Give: 4000 rpm
